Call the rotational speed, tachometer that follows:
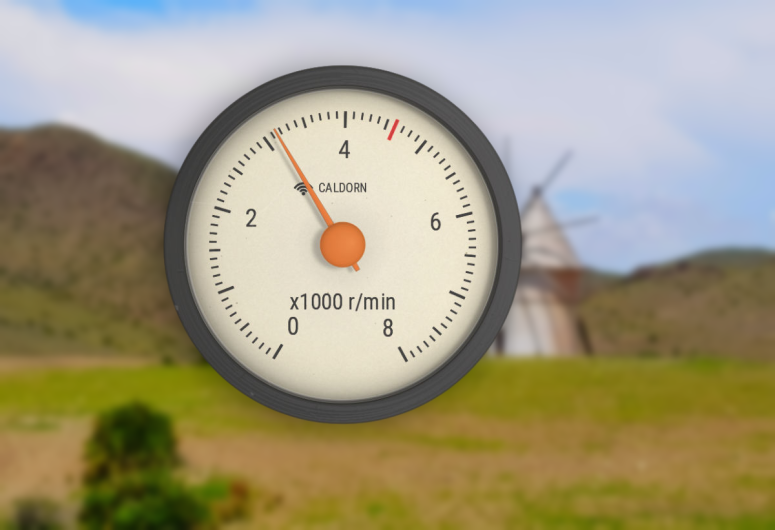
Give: 3150 rpm
